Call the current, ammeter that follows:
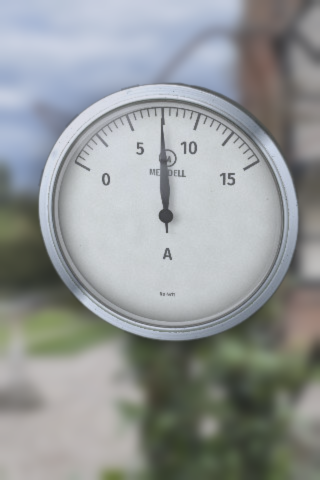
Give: 7.5 A
